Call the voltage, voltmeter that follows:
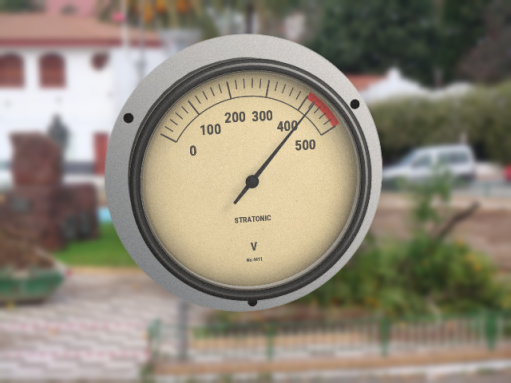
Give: 420 V
